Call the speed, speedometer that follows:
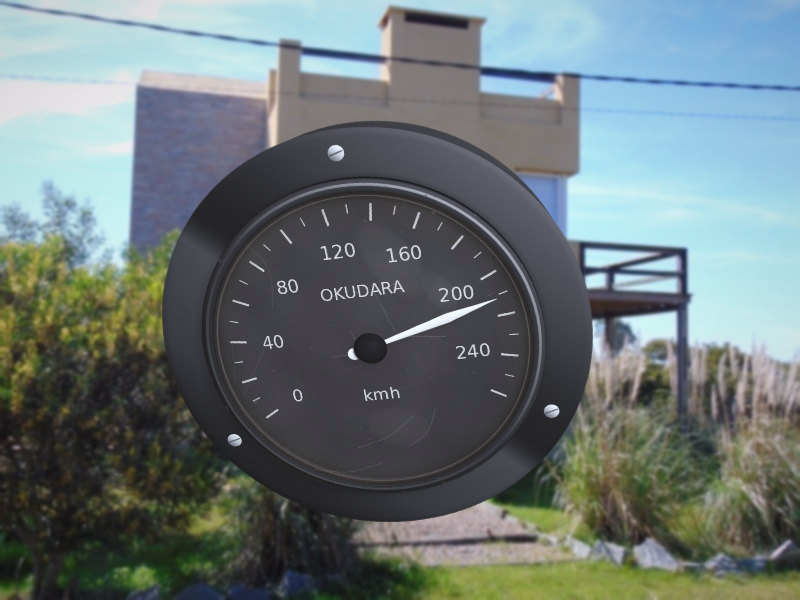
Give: 210 km/h
